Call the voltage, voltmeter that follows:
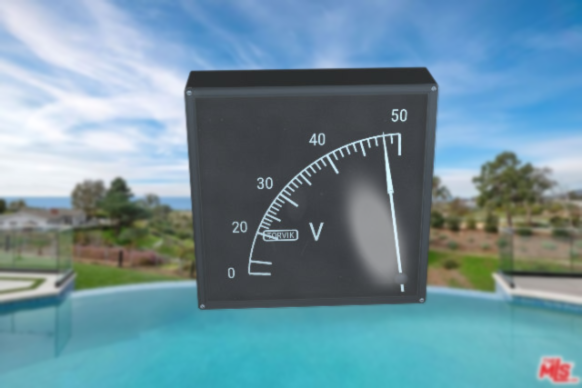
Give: 48 V
